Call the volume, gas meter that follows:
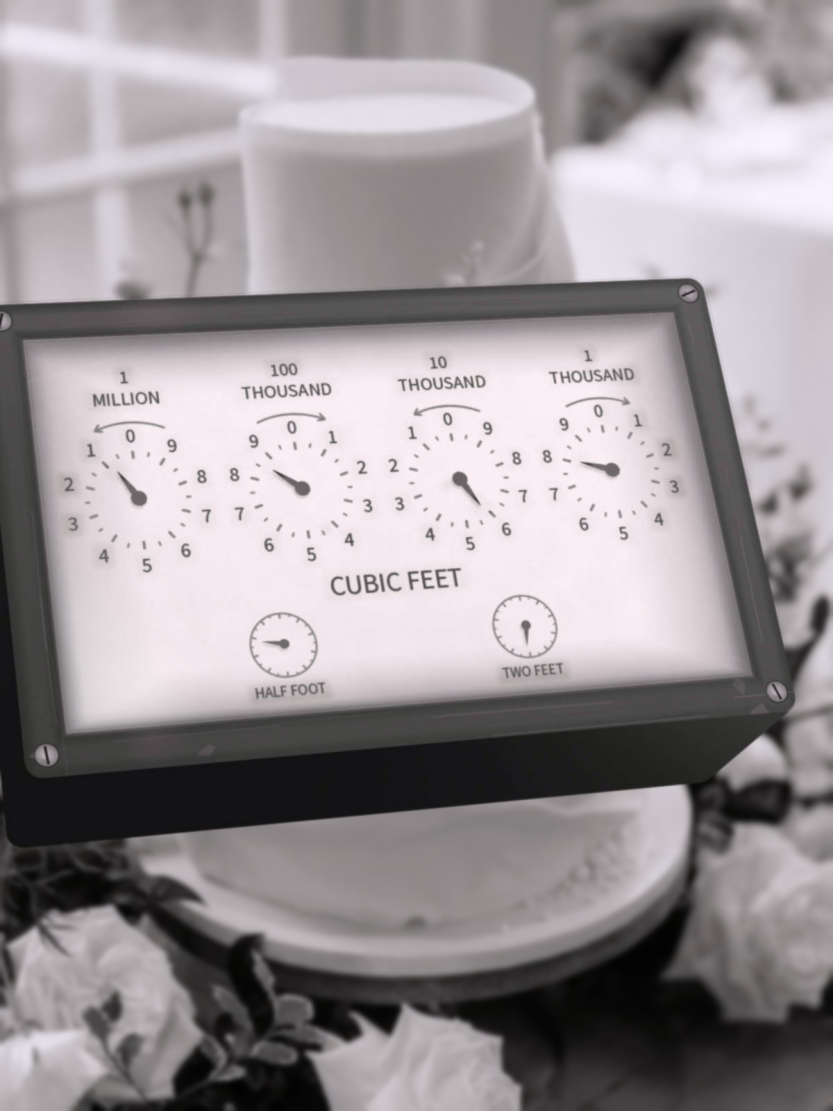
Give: 85800 ft³
